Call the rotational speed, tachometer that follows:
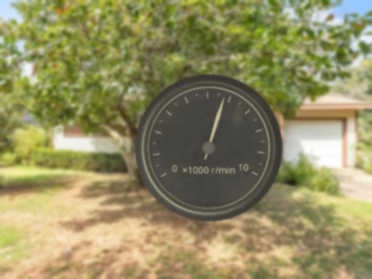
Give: 5750 rpm
